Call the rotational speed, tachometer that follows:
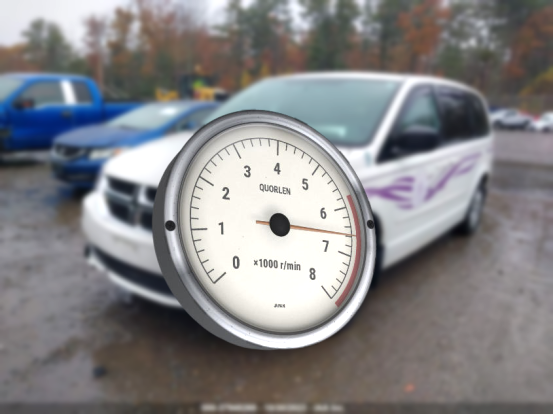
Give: 6600 rpm
